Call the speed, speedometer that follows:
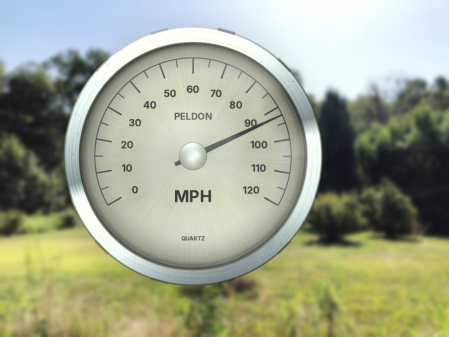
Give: 92.5 mph
